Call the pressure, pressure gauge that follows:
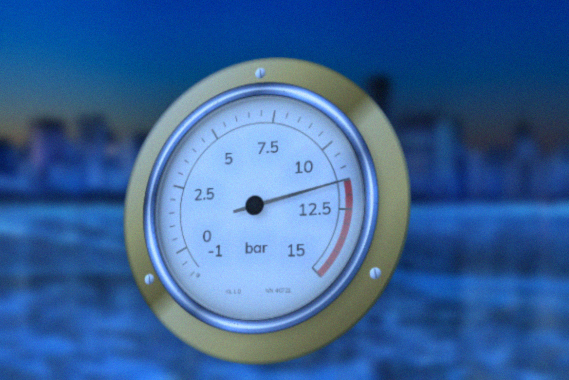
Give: 11.5 bar
